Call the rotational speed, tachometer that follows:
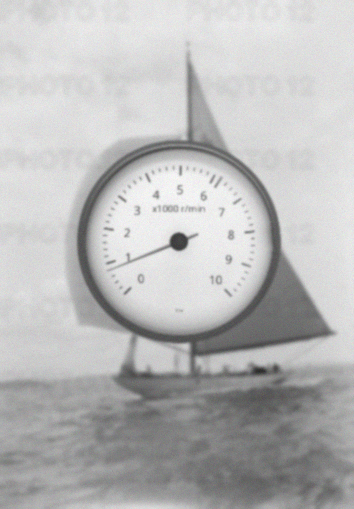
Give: 800 rpm
